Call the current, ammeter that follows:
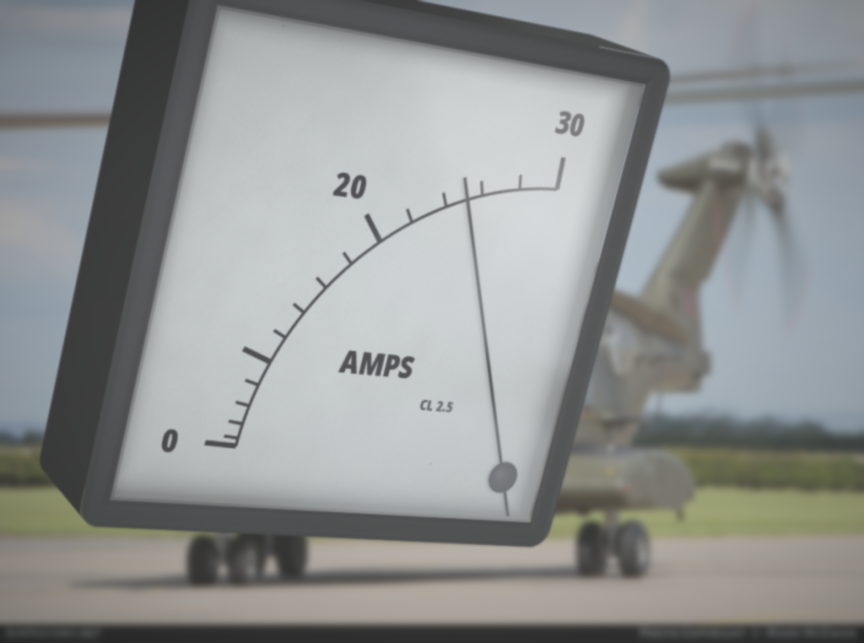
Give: 25 A
